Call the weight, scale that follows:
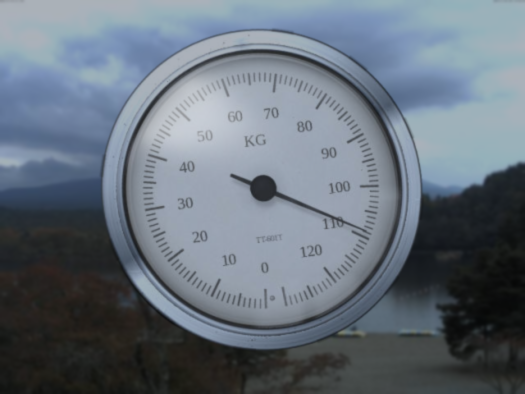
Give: 109 kg
